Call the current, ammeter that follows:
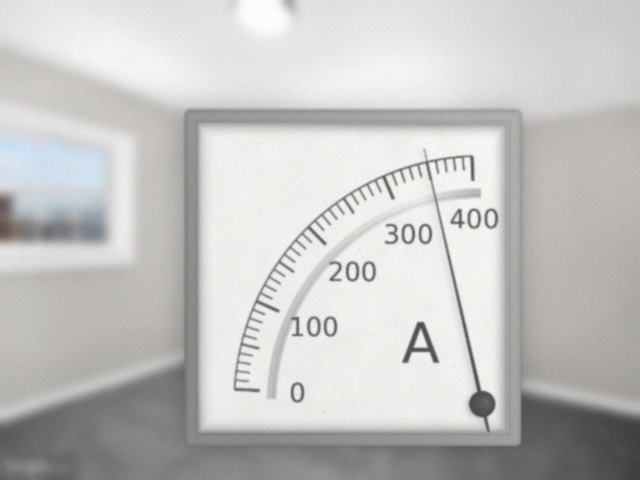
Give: 350 A
